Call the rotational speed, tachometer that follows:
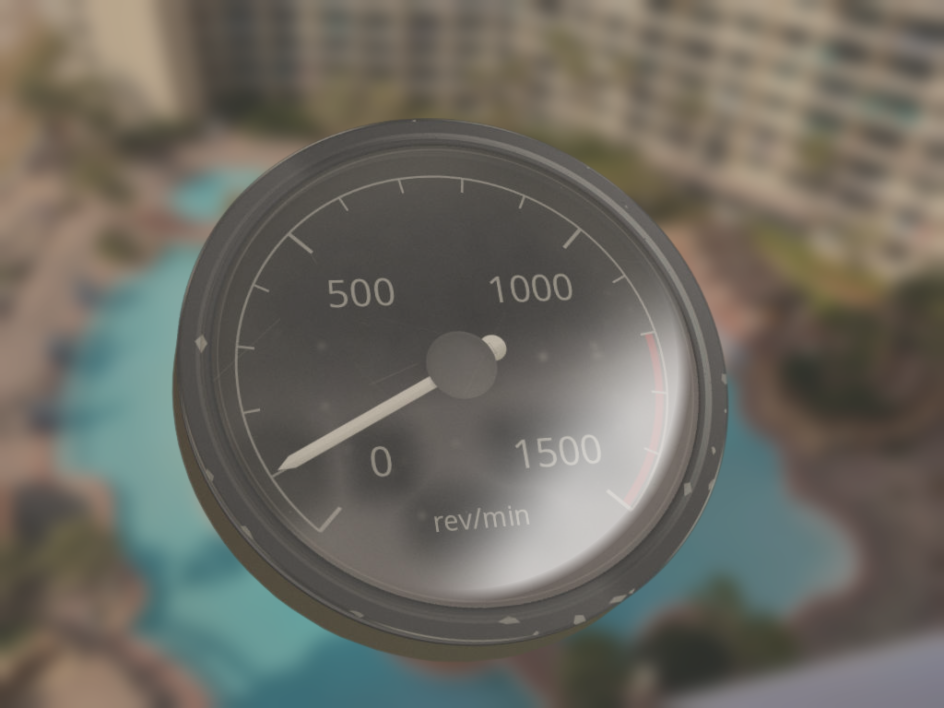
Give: 100 rpm
